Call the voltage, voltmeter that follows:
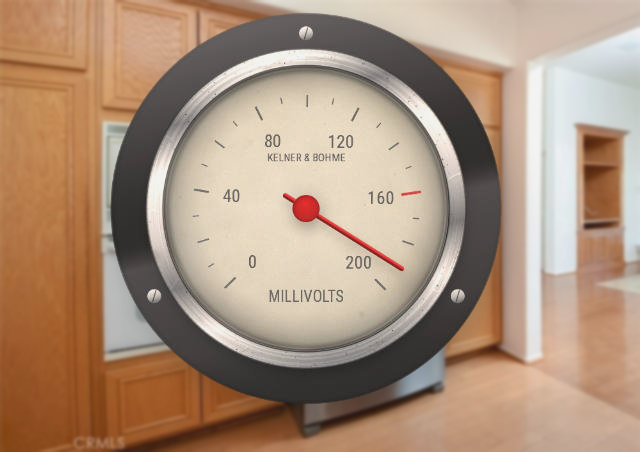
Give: 190 mV
